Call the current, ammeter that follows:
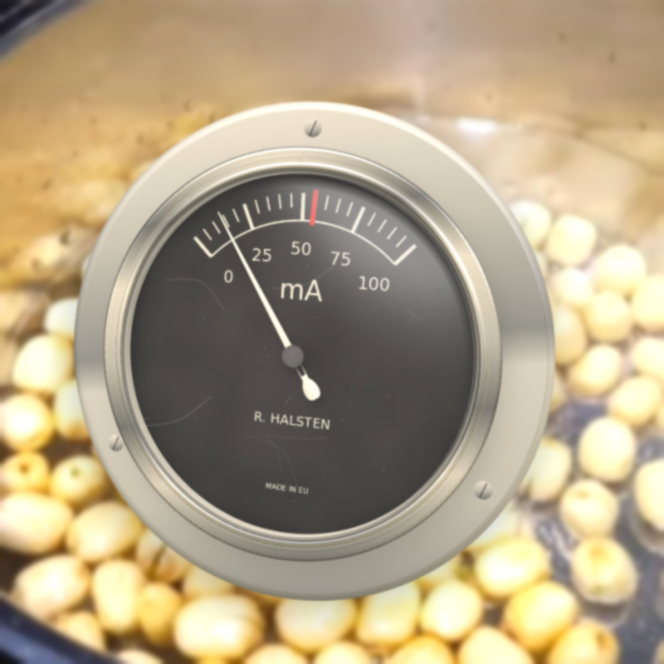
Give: 15 mA
